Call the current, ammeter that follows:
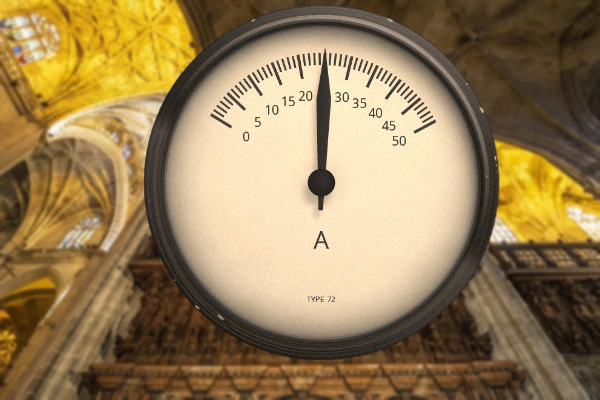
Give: 25 A
